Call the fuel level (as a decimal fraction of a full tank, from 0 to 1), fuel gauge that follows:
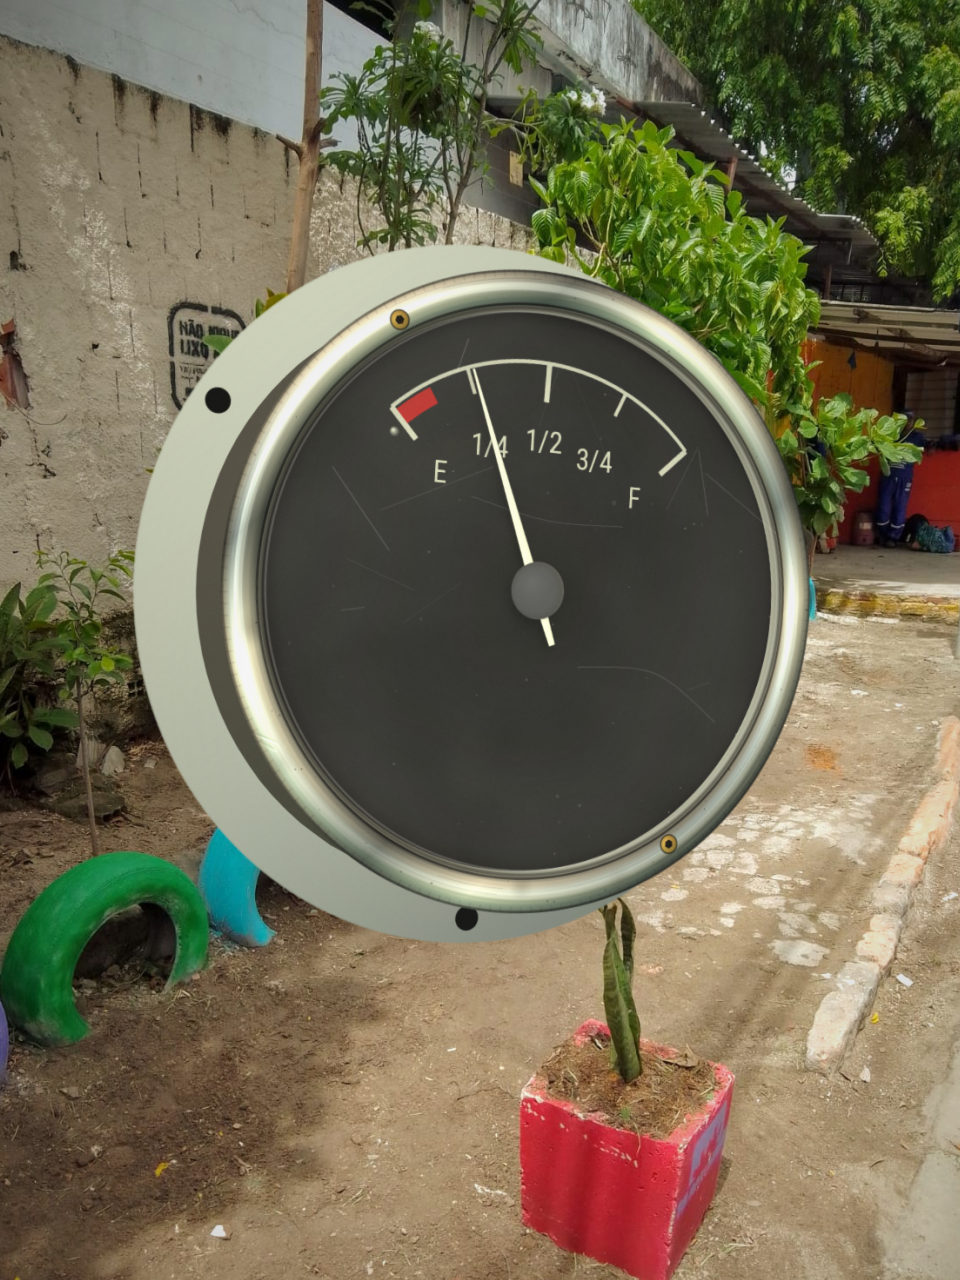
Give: 0.25
